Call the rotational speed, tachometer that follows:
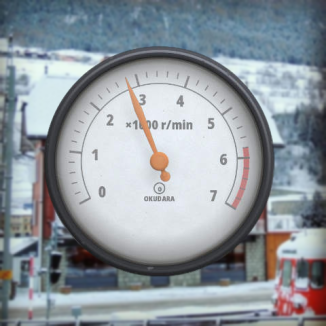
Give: 2800 rpm
